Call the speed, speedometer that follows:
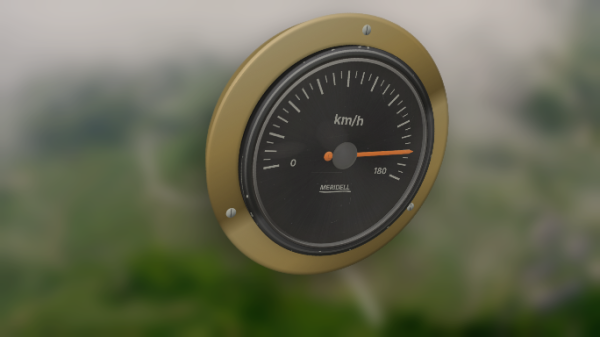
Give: 160 km/h
